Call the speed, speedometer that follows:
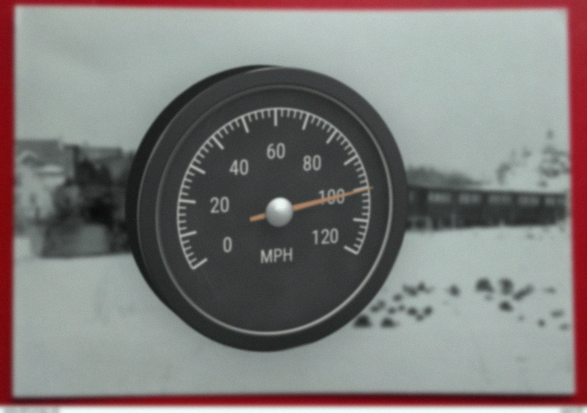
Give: 100 mph
